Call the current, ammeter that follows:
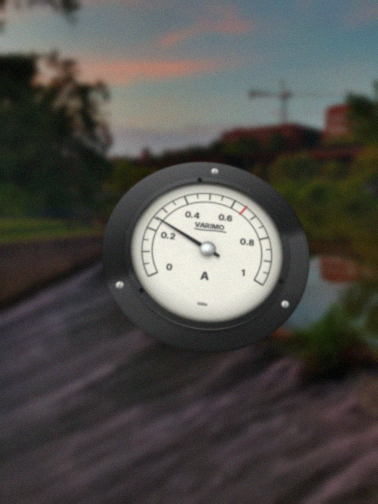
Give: 0.25 A
